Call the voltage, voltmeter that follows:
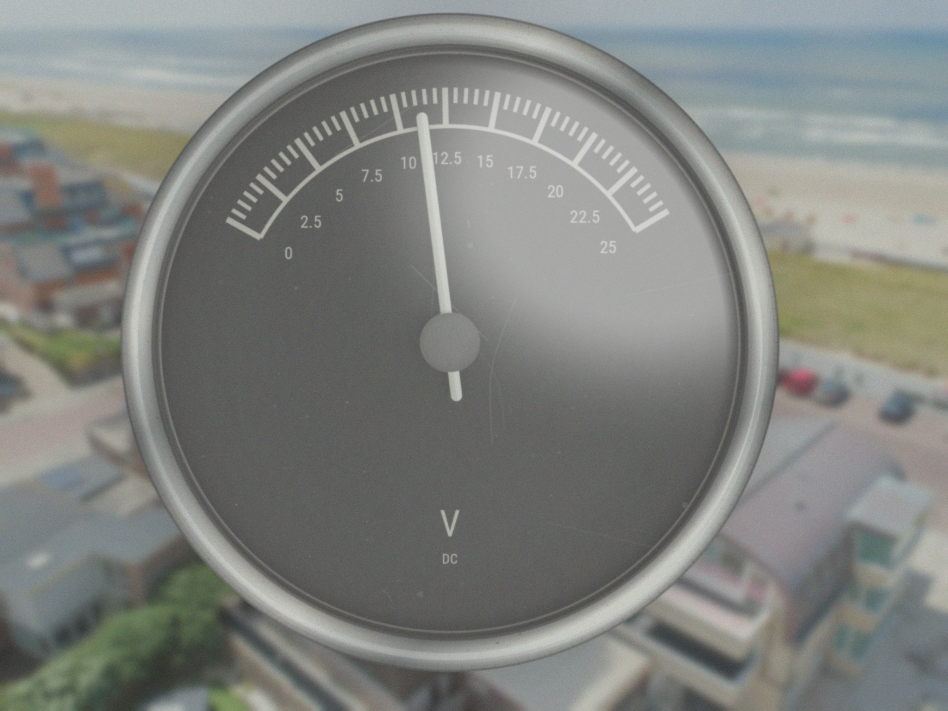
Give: 11.25 V
